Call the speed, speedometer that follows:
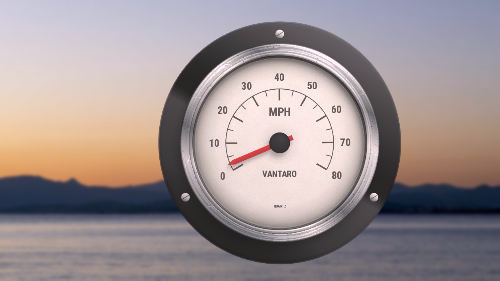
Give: 2.5 mph
